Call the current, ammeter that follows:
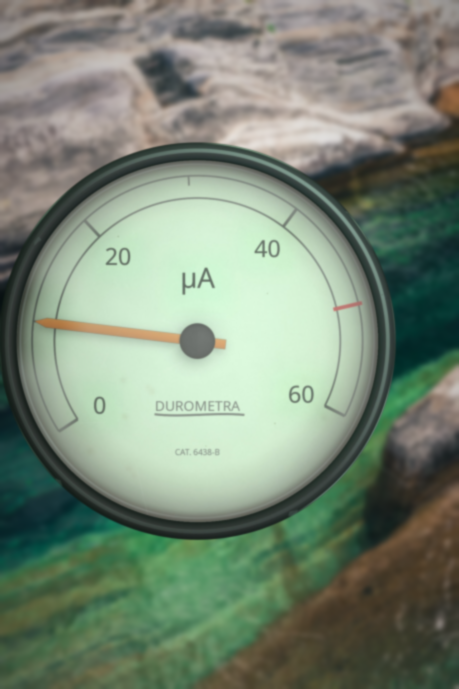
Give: 10 µA
